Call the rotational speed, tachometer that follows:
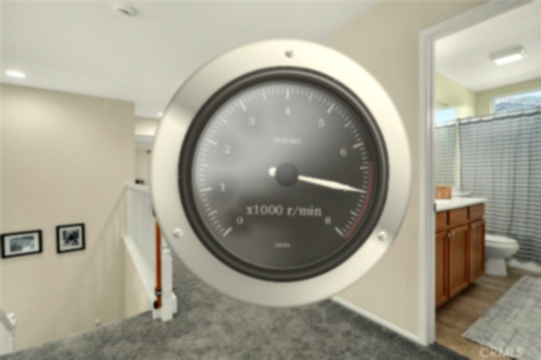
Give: 7000 rpm
